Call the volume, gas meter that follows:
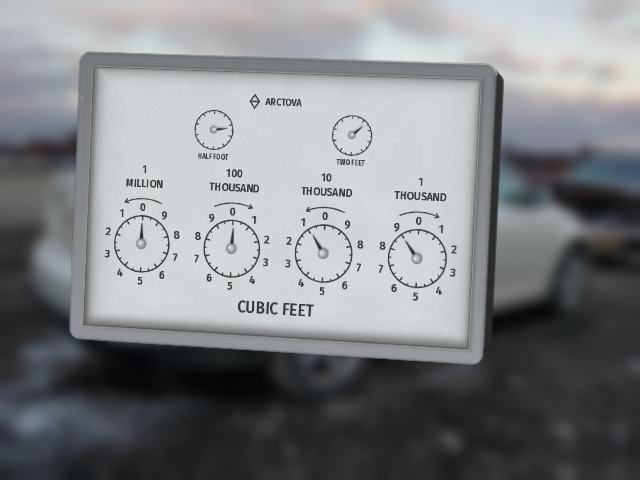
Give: 900 ft³
